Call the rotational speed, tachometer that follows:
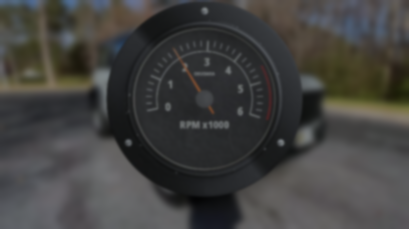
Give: 2000 rpm
